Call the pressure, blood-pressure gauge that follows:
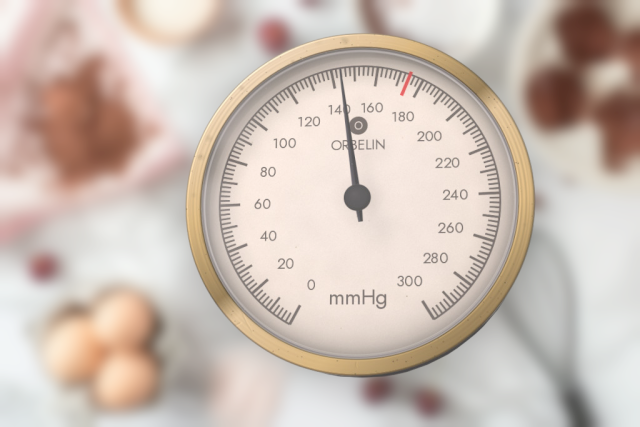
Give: 144 mmHg
